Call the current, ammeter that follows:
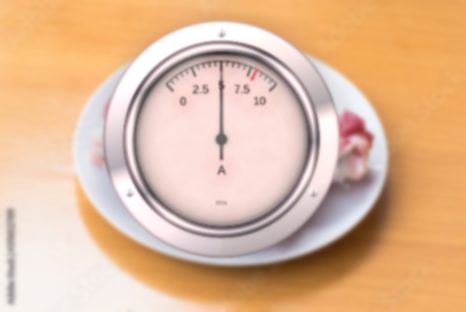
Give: 5 A
